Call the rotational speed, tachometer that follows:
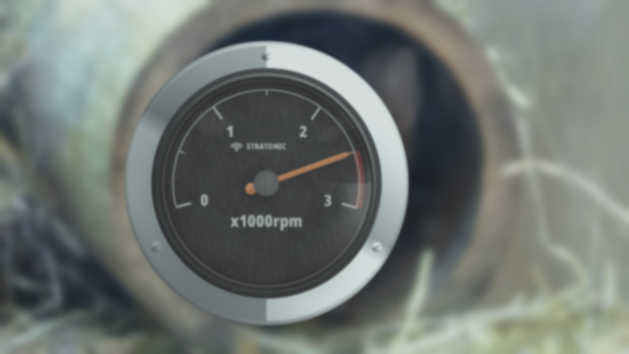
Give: 2500 rpm
